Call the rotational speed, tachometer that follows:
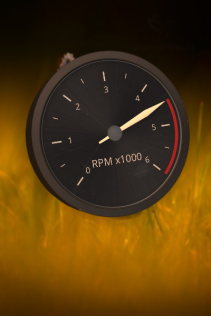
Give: 4500 rpm
